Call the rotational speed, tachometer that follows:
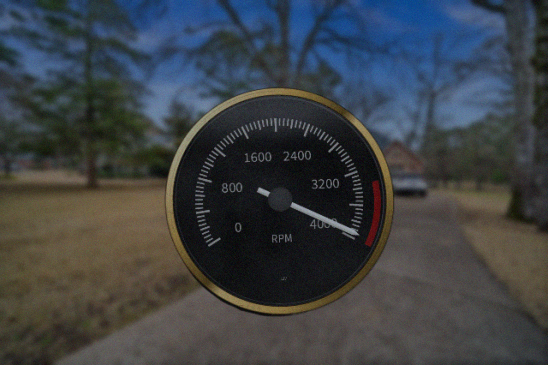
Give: 3950 rpm
